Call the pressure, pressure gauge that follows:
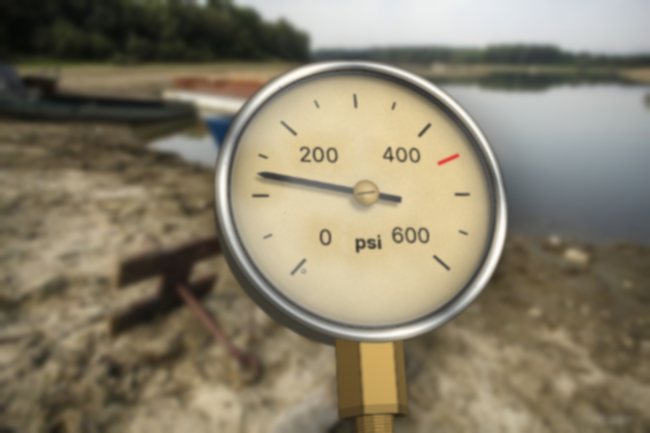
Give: 125 psi
